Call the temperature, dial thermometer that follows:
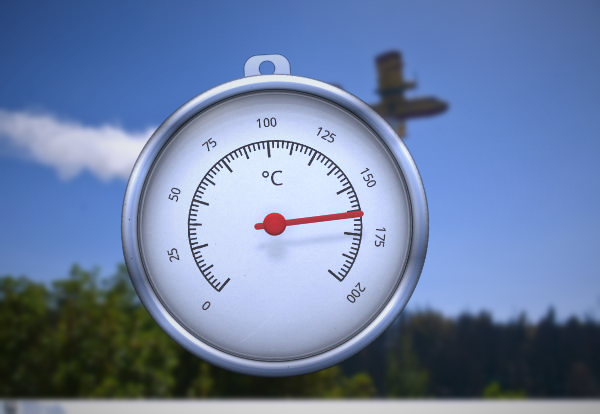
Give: 165 °C
